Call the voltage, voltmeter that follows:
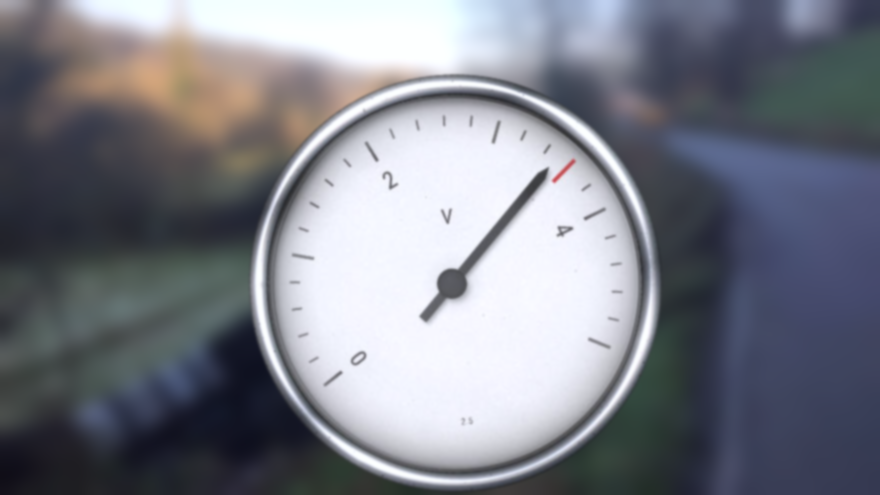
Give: 3.5 V
